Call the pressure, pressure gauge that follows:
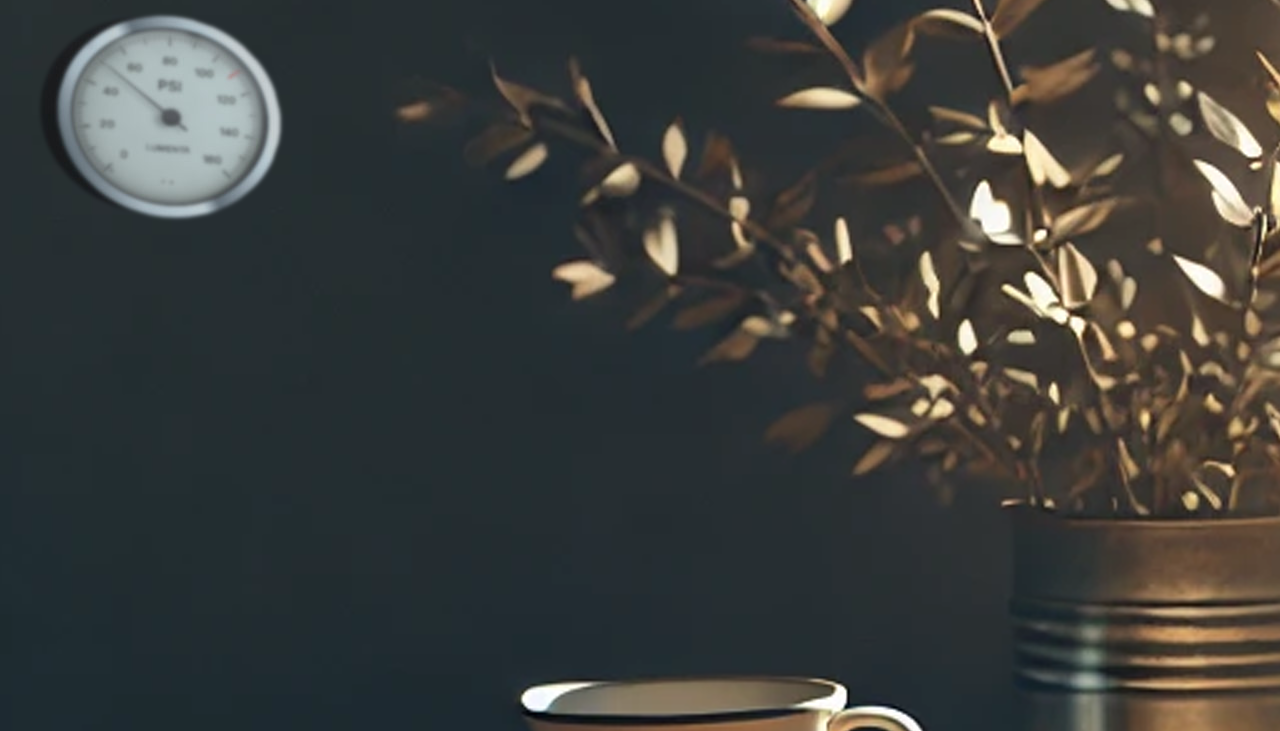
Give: 50 psi
